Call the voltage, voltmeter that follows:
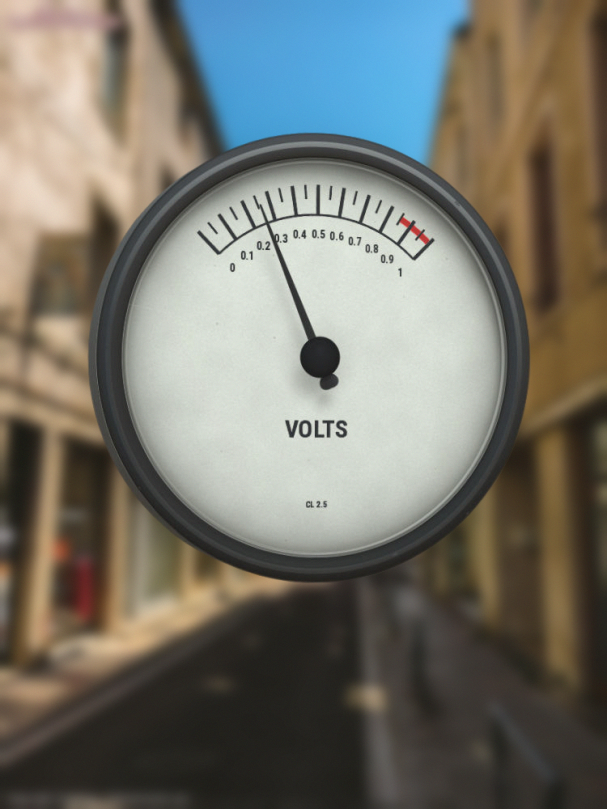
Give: 0.25 V
